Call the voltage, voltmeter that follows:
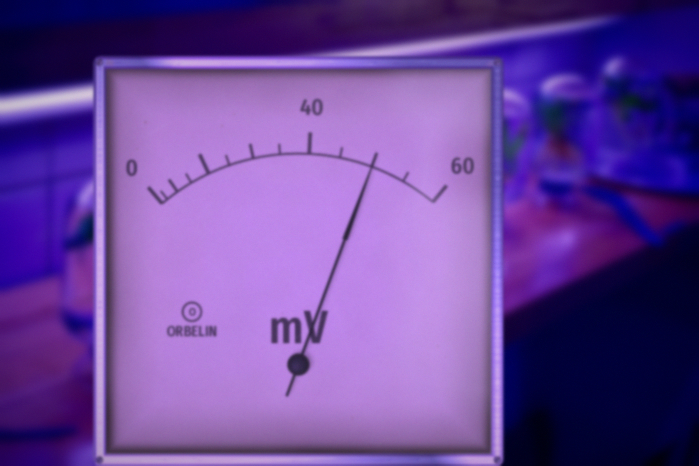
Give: 50 mV
